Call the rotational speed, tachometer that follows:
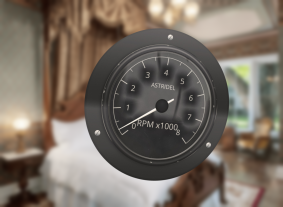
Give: 250 rpm
